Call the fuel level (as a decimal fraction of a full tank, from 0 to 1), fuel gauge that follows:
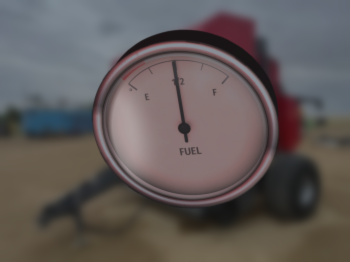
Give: 0.5
